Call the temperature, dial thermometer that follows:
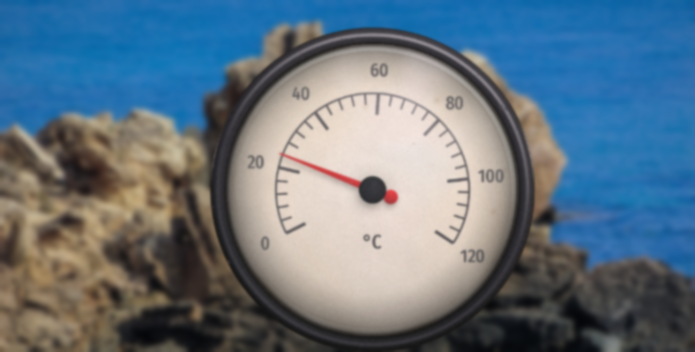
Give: 24 °C
